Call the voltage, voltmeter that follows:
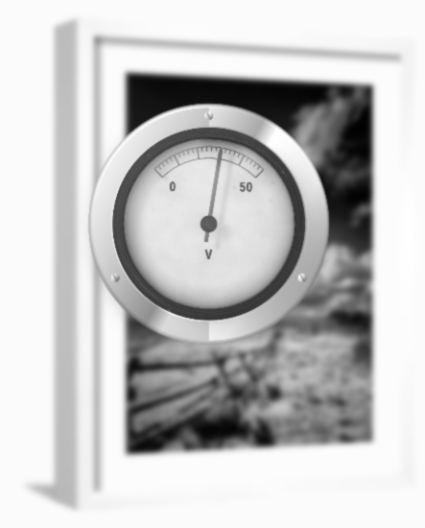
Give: 30 V
